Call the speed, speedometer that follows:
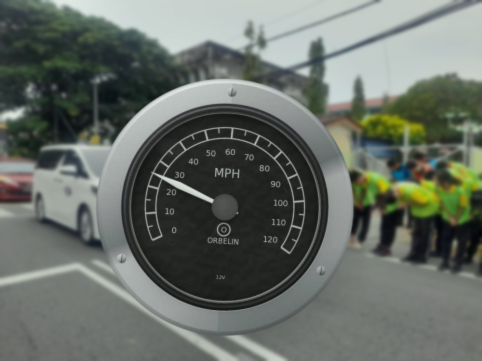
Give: 25 mph
